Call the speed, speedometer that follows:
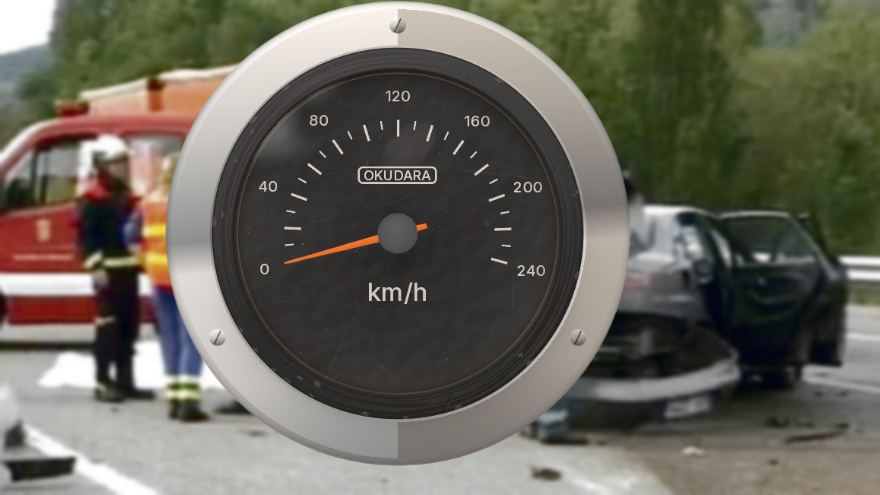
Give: 0 km/h
